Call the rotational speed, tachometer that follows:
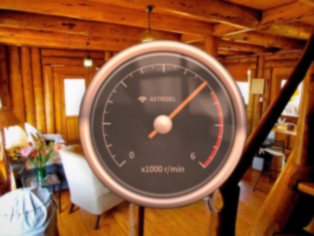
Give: 4000 rpm
